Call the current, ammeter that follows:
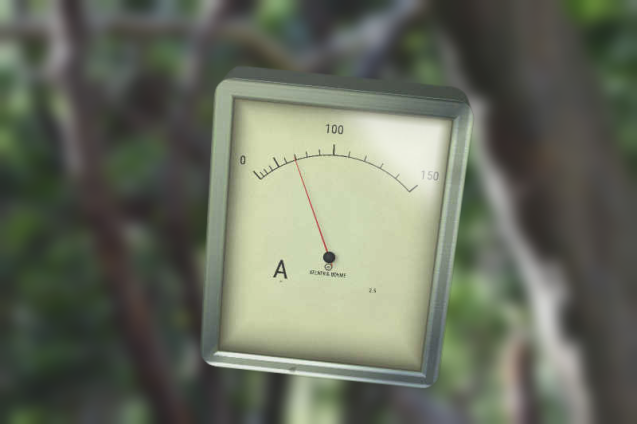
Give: 70 A
